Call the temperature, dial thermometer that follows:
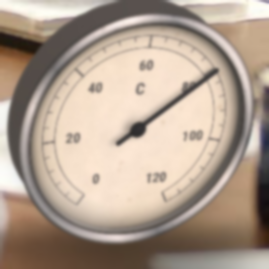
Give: 80 °C
